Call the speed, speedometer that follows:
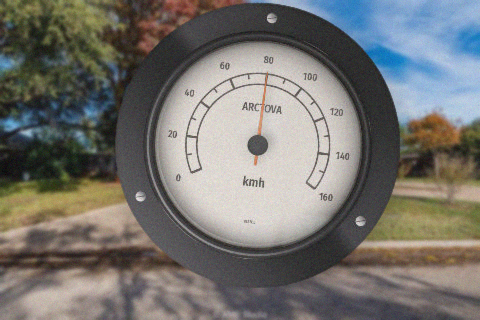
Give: 80 km/h
